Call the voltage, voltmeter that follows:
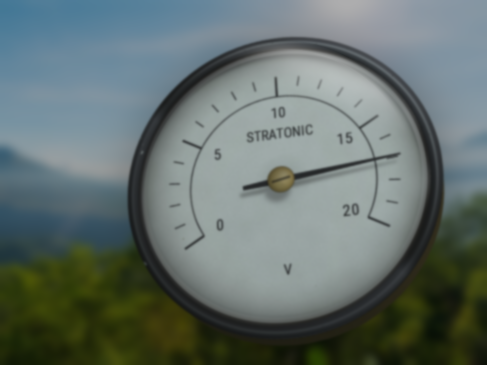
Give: 17 V
